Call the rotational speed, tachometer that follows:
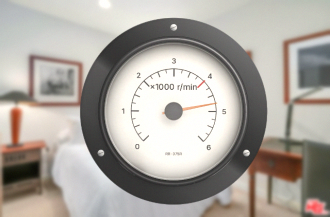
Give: 4750 rpm
